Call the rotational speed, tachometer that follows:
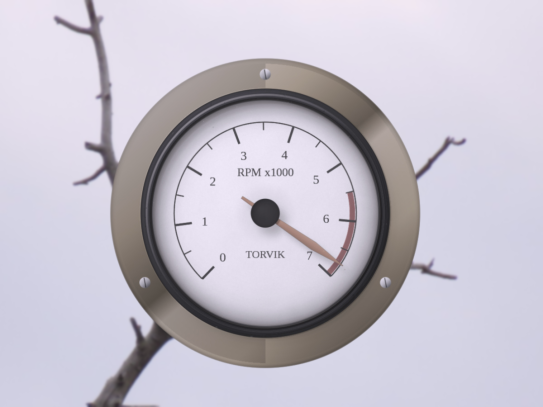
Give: 6750 rpm
